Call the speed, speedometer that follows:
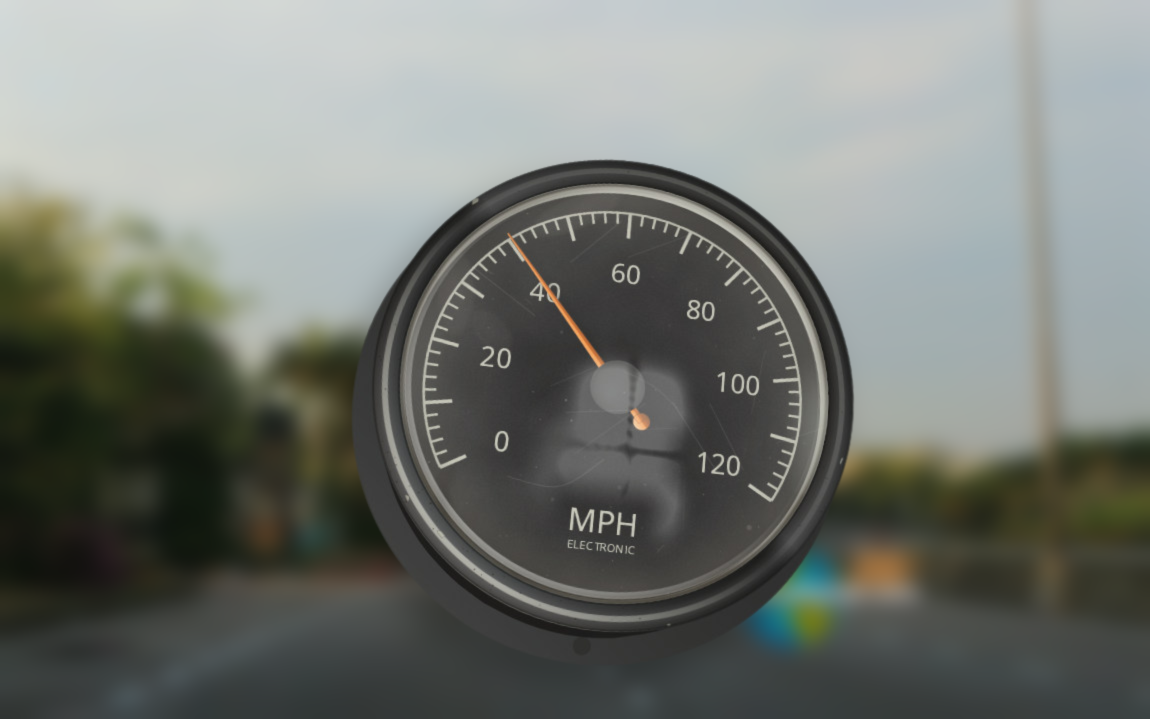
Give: 40 mph
